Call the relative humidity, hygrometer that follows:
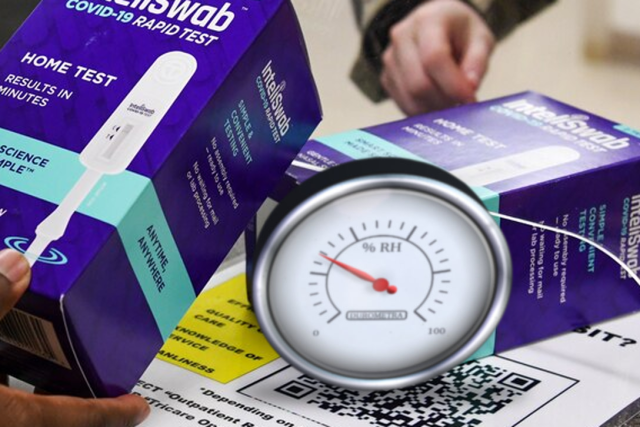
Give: 28 %
